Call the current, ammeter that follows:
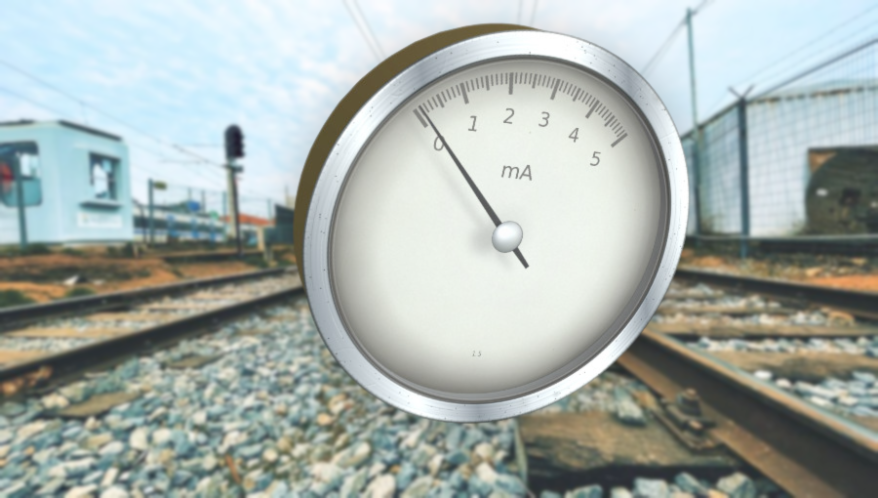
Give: 0.1 mA
